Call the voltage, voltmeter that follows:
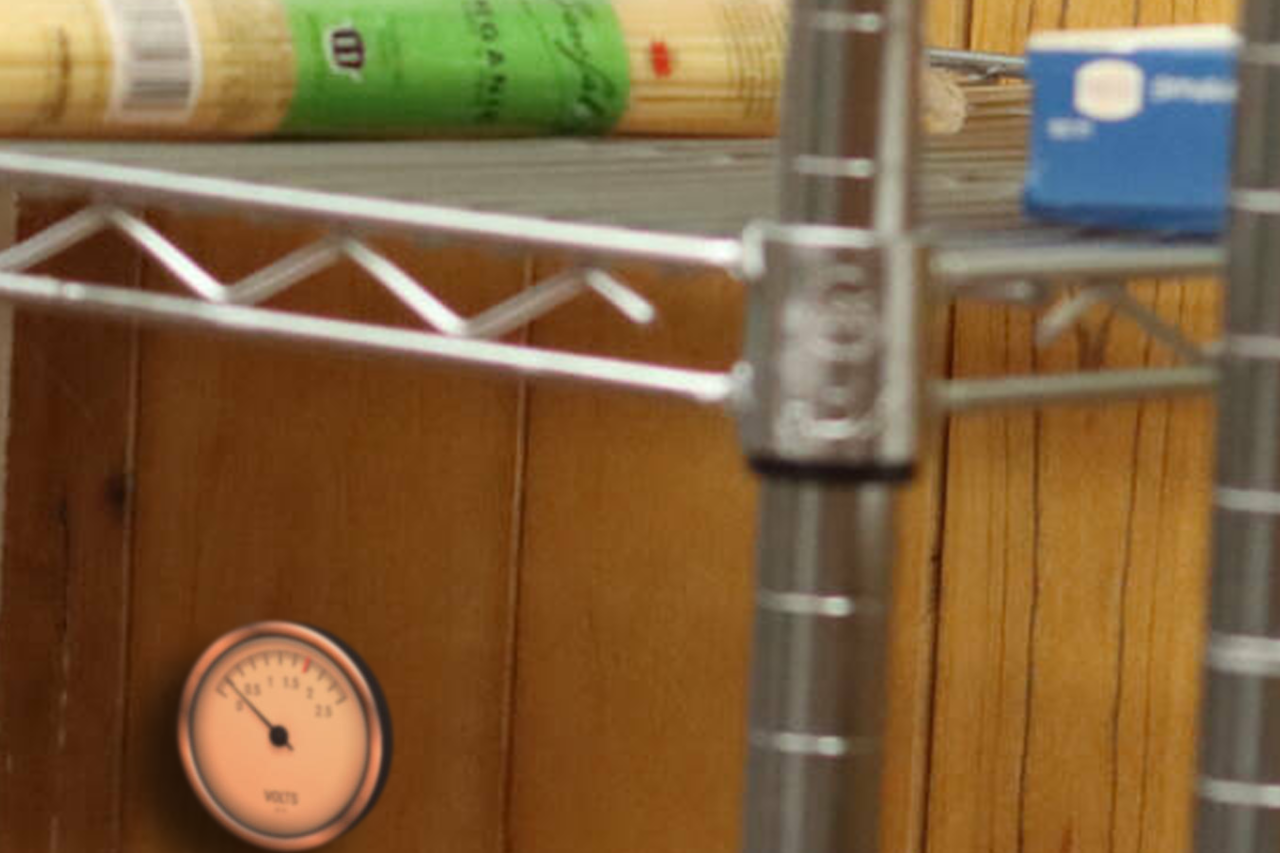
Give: 0.25 V
